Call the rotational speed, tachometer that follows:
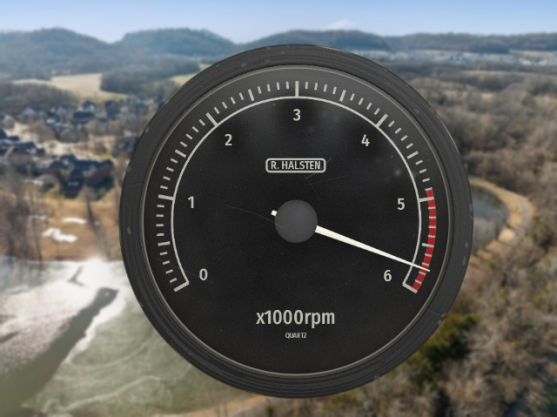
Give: 5750 rpm
